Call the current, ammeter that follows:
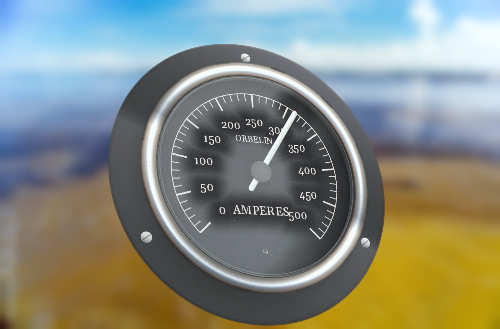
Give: 310 A
